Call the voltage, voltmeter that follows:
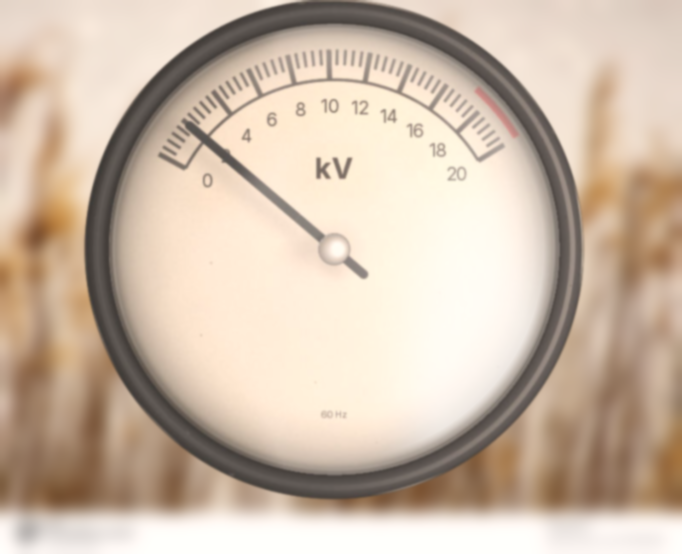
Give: 2 kV
